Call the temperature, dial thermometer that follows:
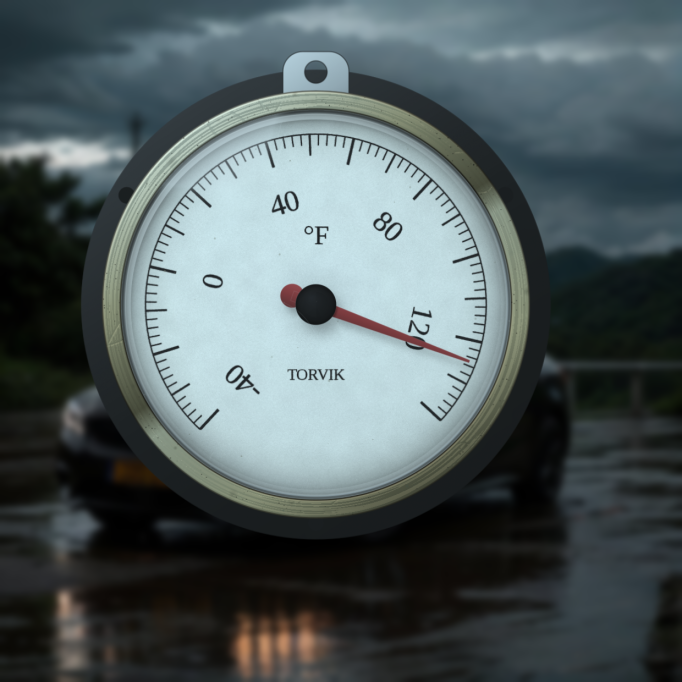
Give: 125 °F
